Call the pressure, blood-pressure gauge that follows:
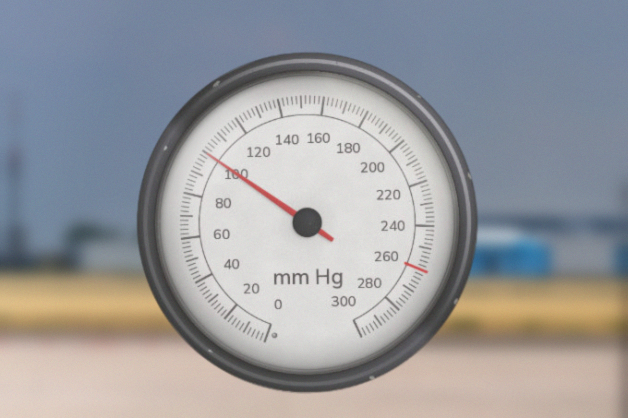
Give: 100 mmHg
